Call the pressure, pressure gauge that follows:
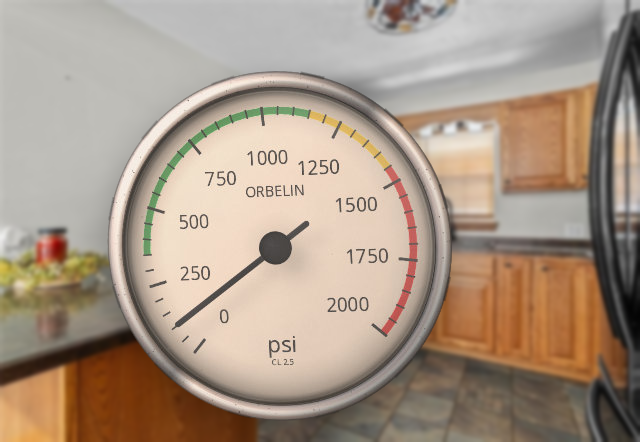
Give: 100 psi
